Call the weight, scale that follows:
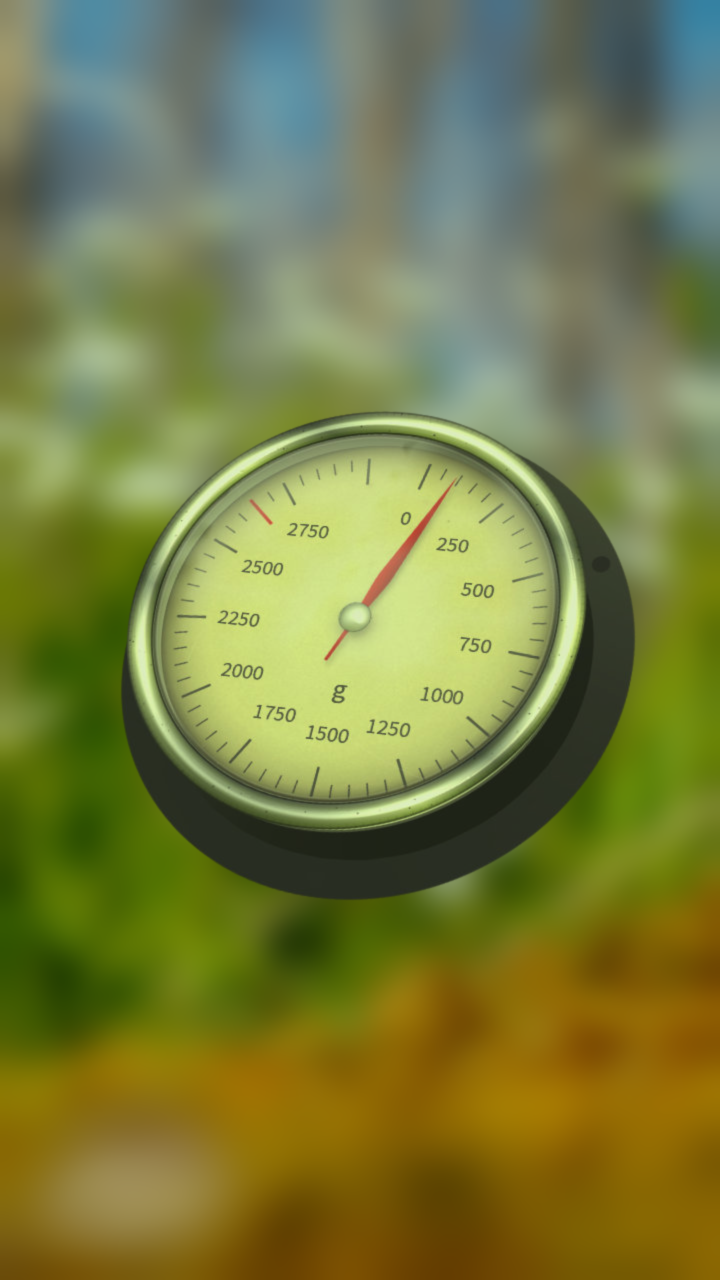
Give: 100 g
